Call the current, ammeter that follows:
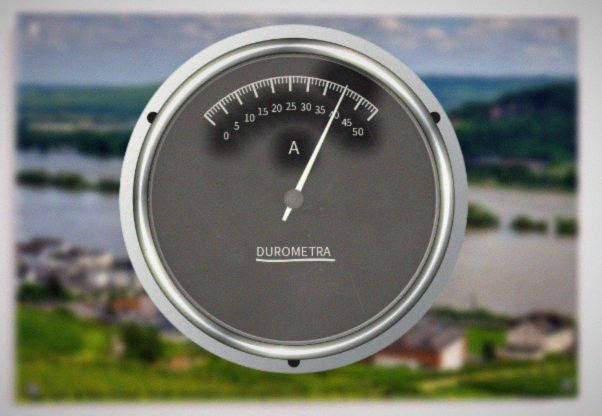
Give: 40 A
